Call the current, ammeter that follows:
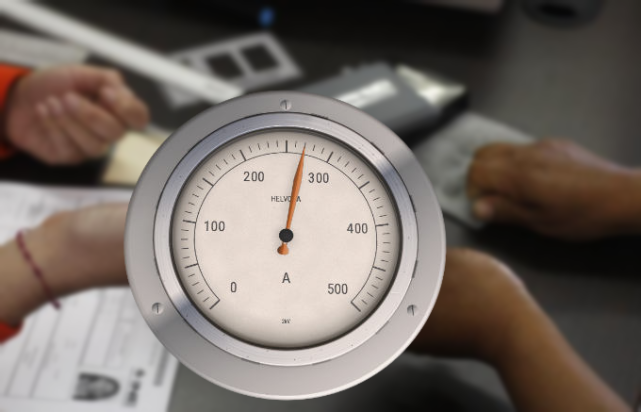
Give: 270 A
